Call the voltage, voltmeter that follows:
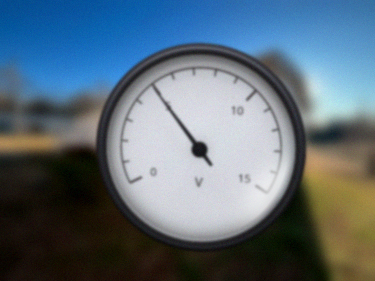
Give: 5 V
